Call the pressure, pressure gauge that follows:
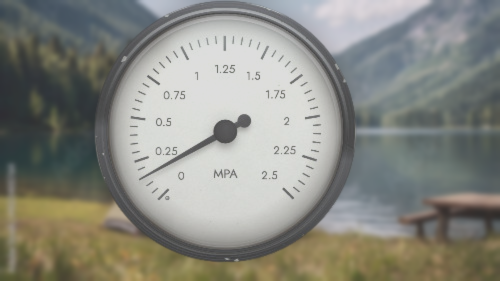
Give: 0.15 MPa
